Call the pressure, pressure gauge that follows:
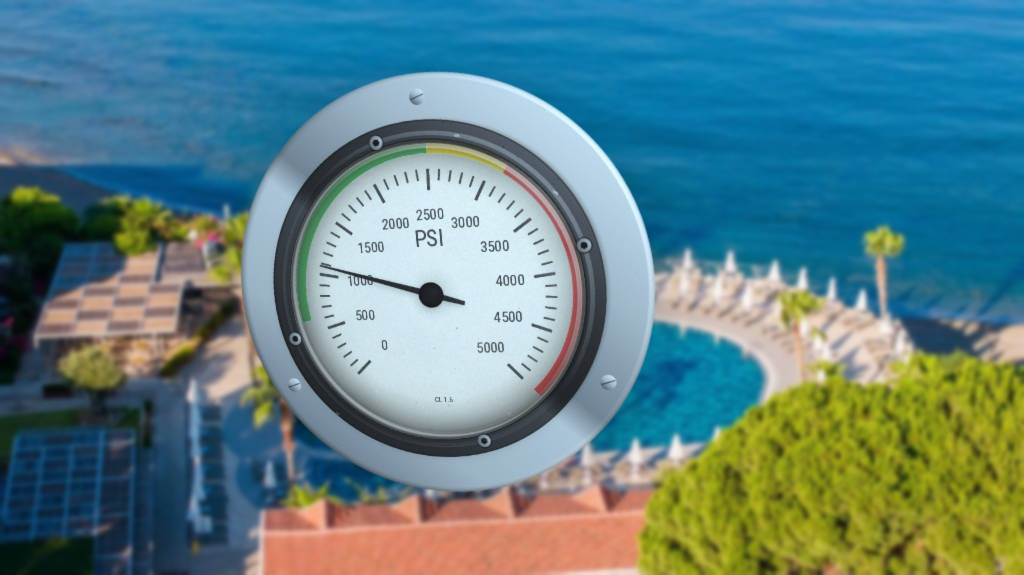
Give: 1100 psi
